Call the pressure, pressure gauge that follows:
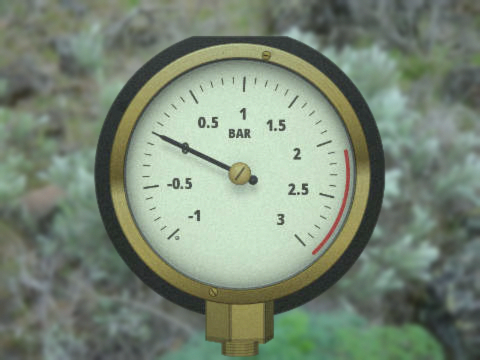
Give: 0 bar
